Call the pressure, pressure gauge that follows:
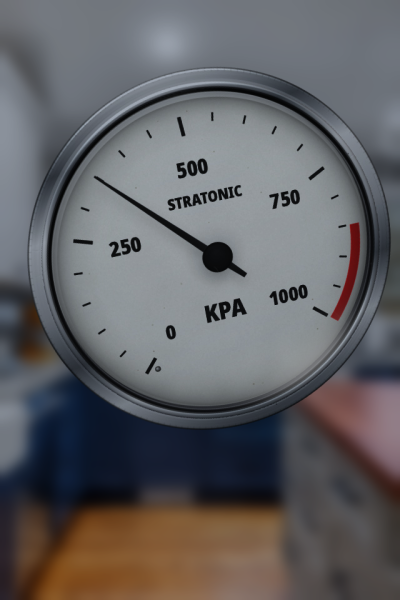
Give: 350 kPa
